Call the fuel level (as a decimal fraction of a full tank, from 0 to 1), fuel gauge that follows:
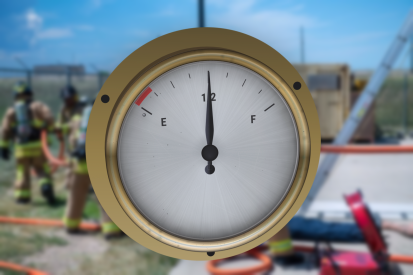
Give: 0.5
